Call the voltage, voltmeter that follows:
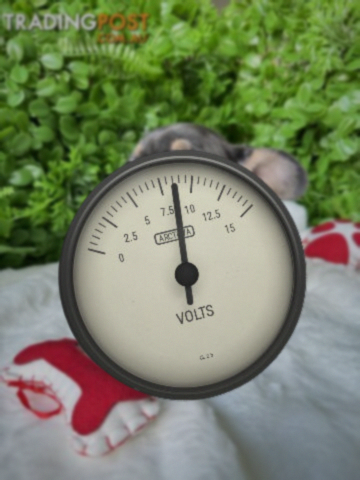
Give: 8.5 V
